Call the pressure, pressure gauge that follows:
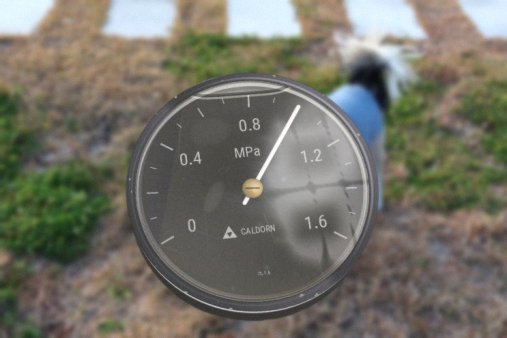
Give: 1 MPa
